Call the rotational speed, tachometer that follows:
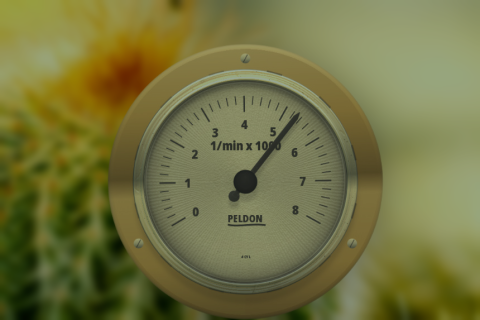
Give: 5300 rpm
